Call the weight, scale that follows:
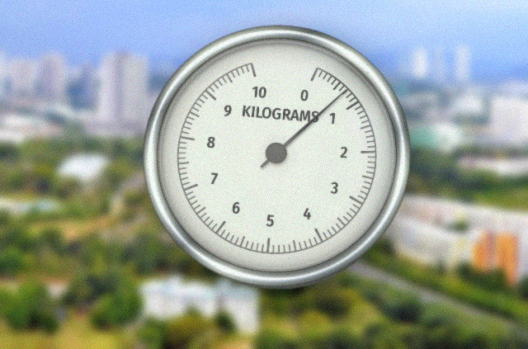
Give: 0.7 kg
